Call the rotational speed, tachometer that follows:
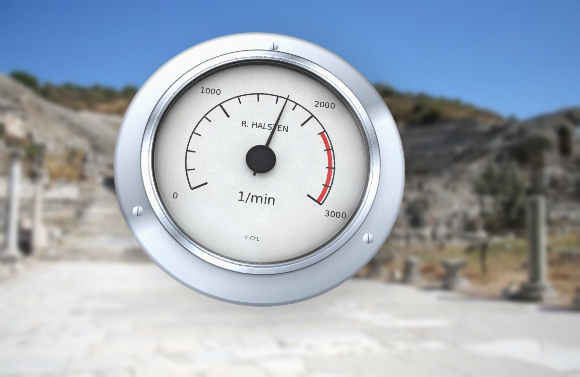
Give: 1700 rpm
